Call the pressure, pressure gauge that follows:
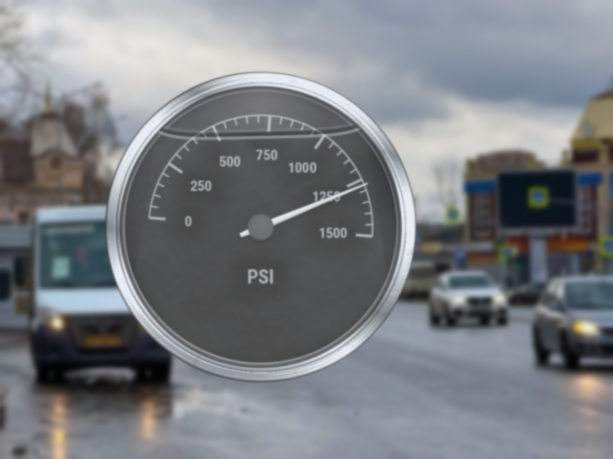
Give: 1275 psi
